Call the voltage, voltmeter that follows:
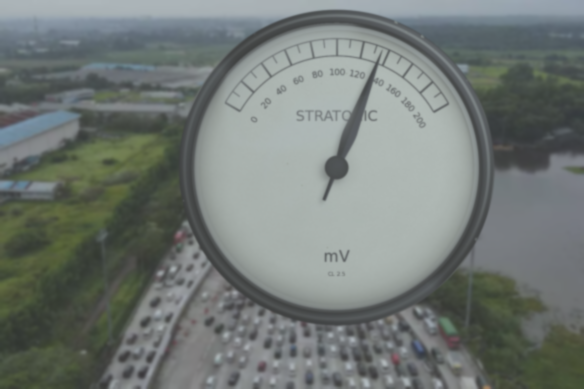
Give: 135 mV
